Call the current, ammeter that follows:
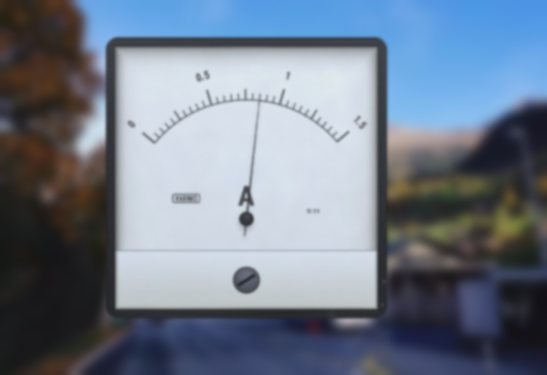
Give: 0.85 A
